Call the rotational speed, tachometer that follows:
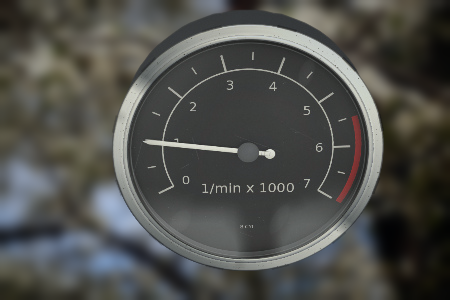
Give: 1000 rpm
